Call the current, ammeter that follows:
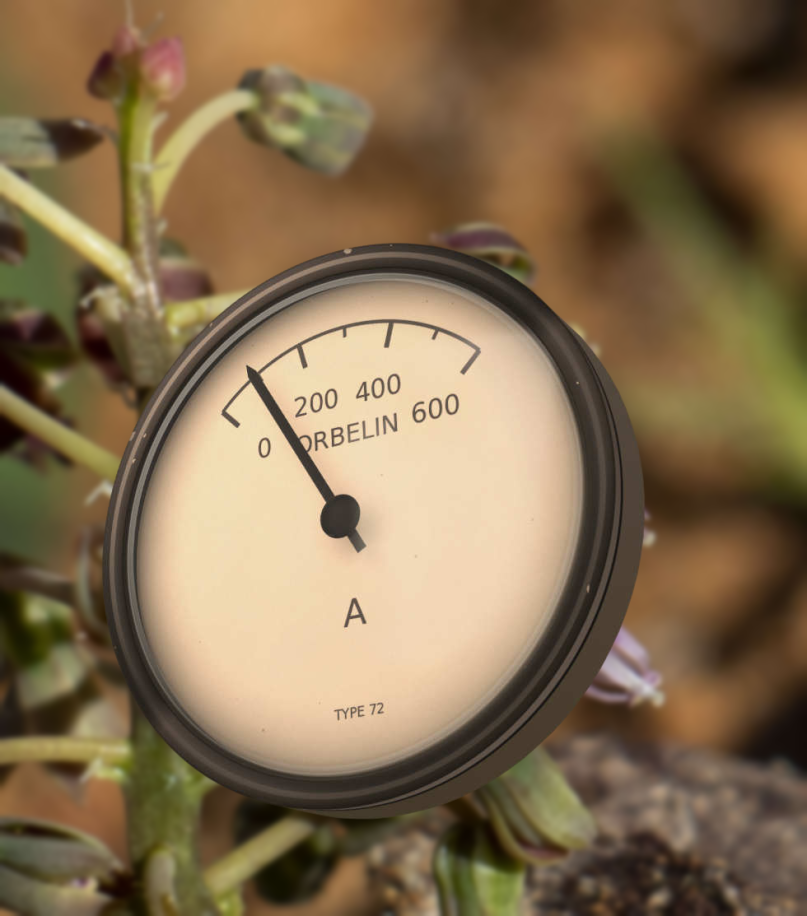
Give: 100 A
